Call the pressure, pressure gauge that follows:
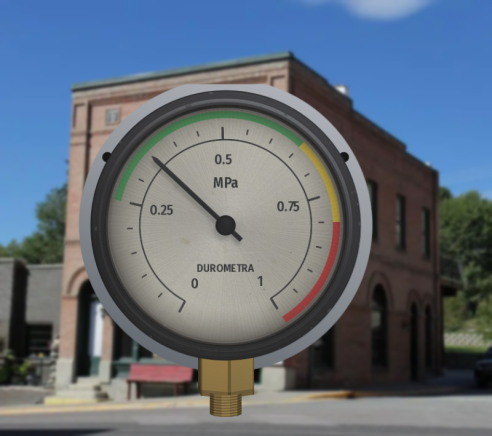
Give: 0.35 MPa
